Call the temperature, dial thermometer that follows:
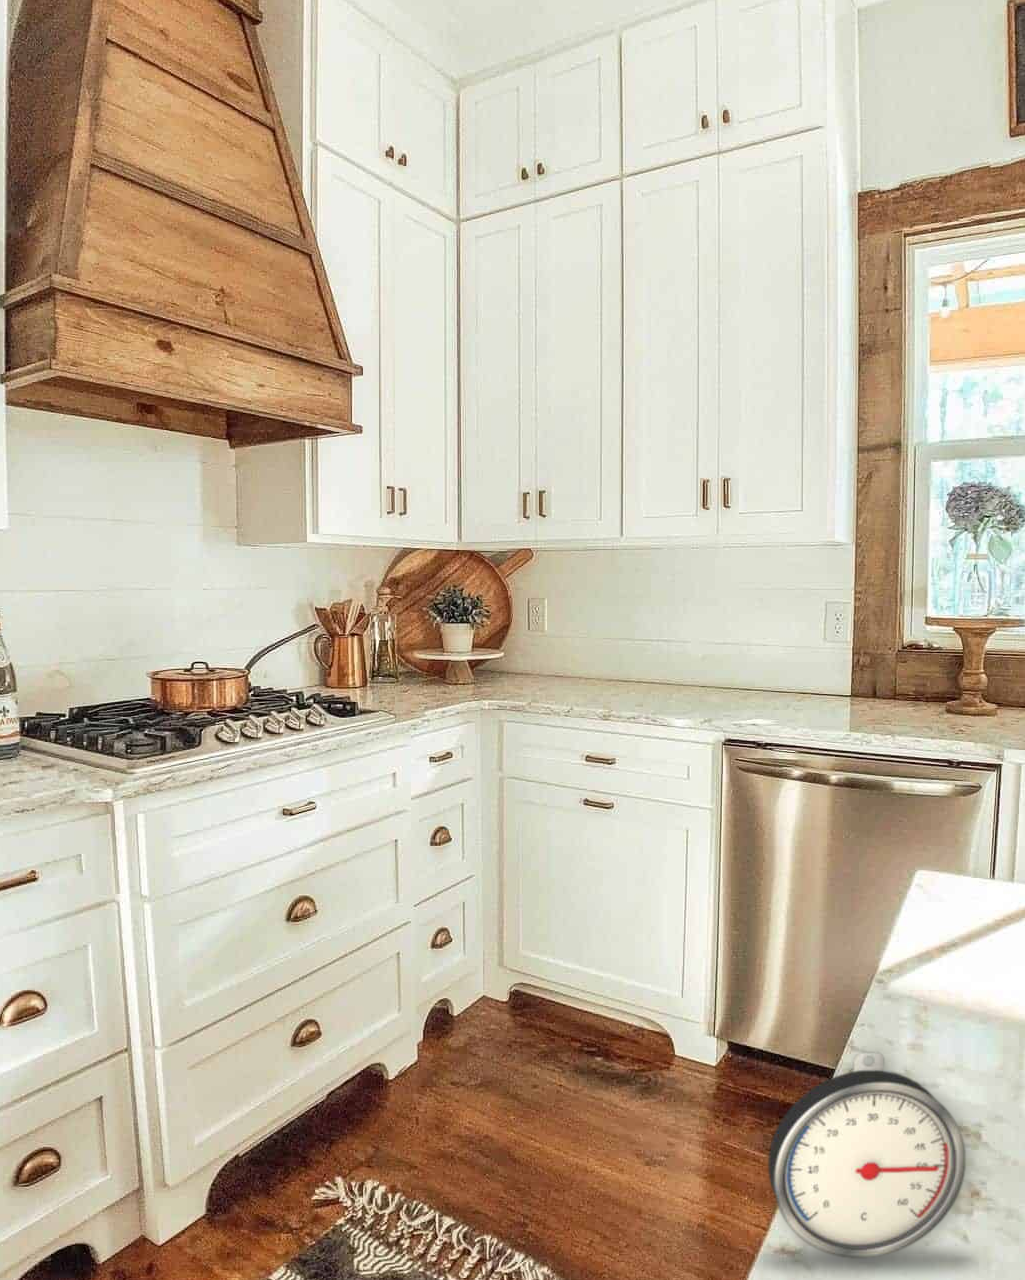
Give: 50 °C
